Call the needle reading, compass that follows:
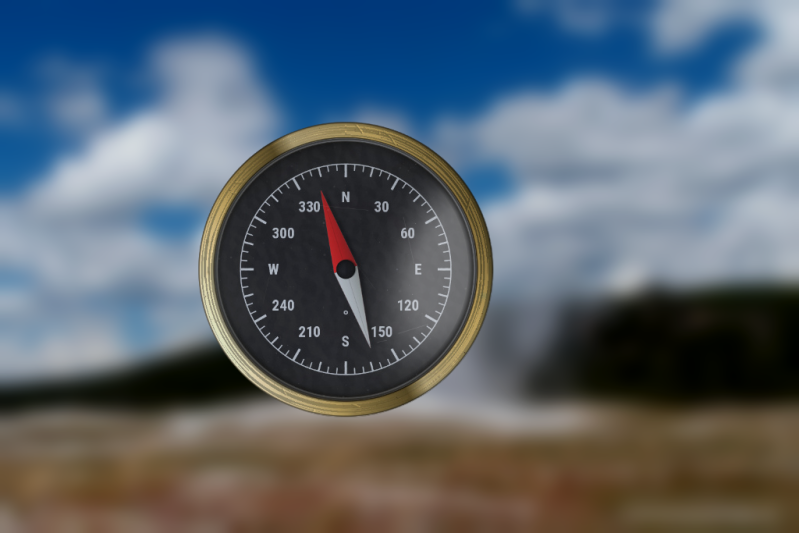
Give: 342.5 °
